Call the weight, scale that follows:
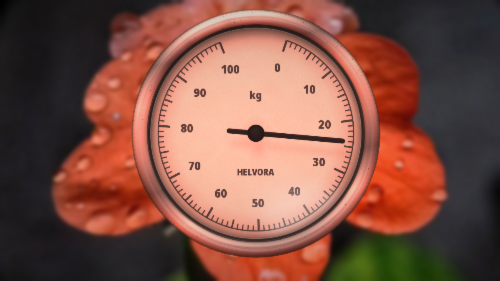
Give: 24 kg
